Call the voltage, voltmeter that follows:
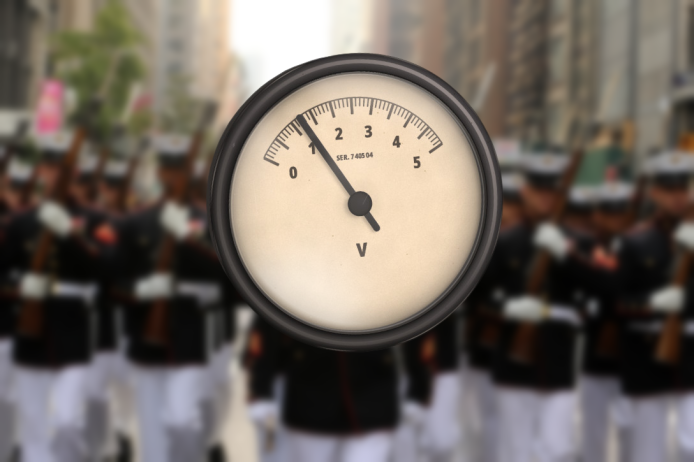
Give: 1.2 V
